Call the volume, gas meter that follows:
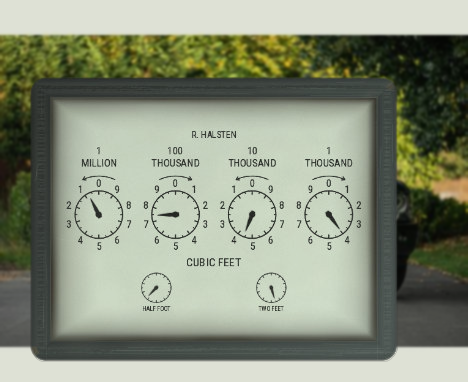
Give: 74400 ft³
